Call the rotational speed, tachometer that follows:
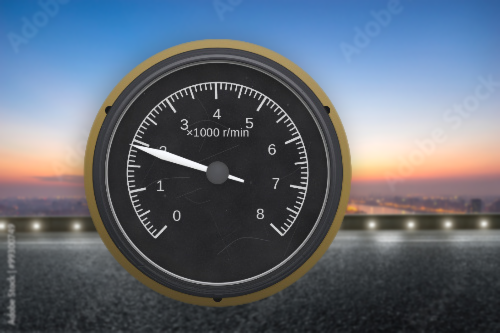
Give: 1900 rpm
